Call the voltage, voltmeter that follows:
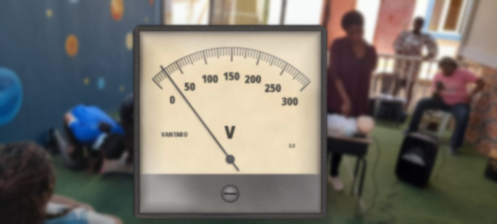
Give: 25 V
